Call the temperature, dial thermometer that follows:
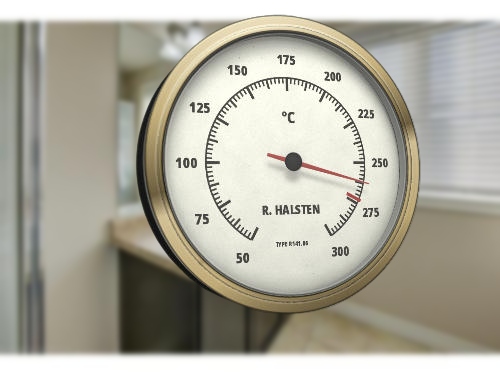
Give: 262.5 °C
